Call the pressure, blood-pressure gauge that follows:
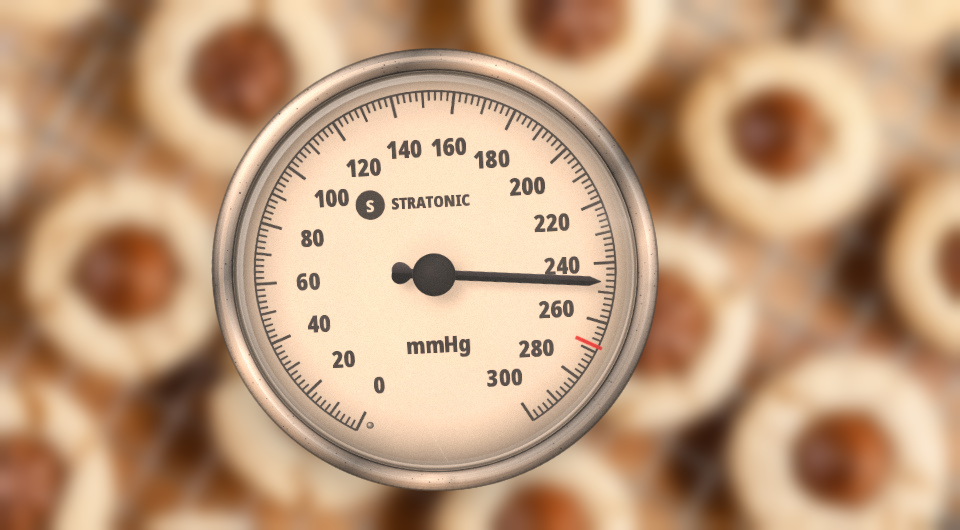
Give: 246 mmHg
